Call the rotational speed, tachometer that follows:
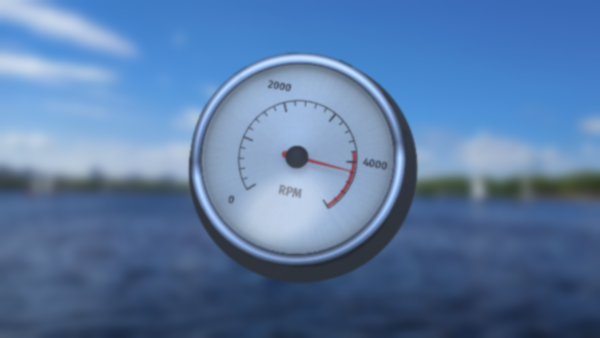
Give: 4200 rpm
